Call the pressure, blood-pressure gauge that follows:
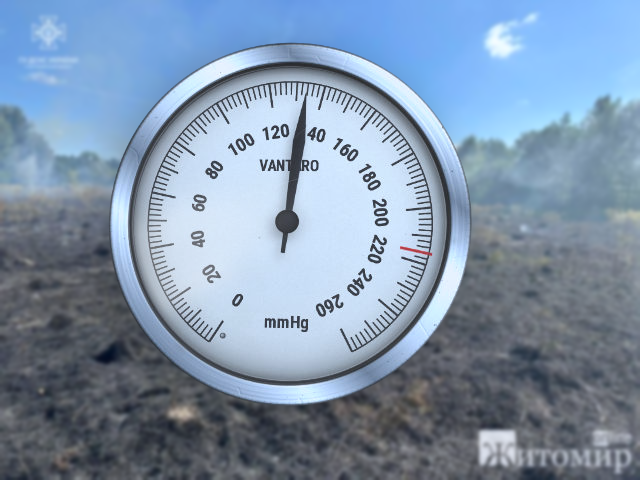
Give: 134 mmHg
